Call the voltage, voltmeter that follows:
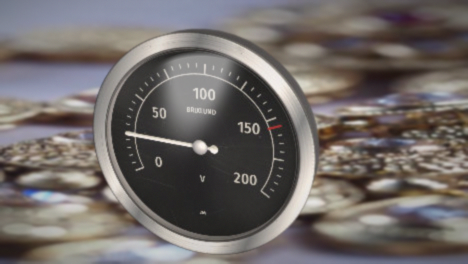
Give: 25 V
